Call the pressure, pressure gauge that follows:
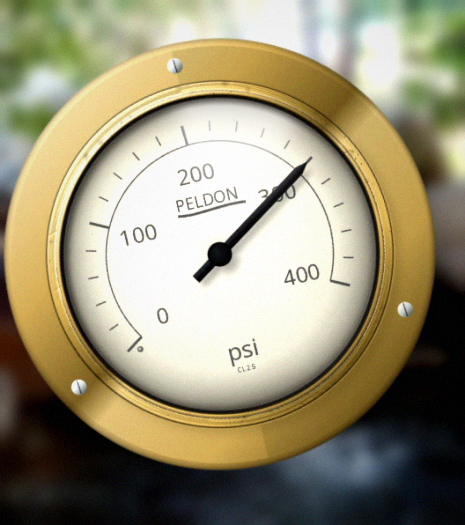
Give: 300 psi
